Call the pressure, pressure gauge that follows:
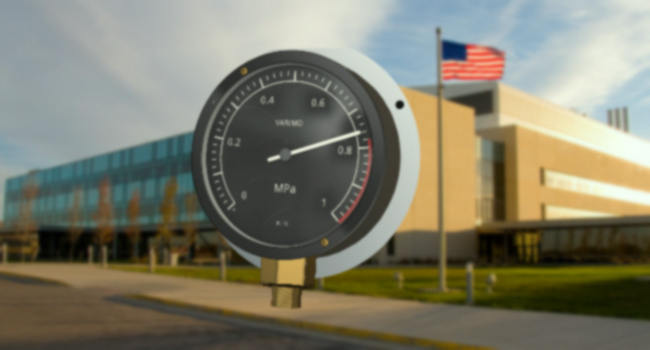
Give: 0.76 MPa
